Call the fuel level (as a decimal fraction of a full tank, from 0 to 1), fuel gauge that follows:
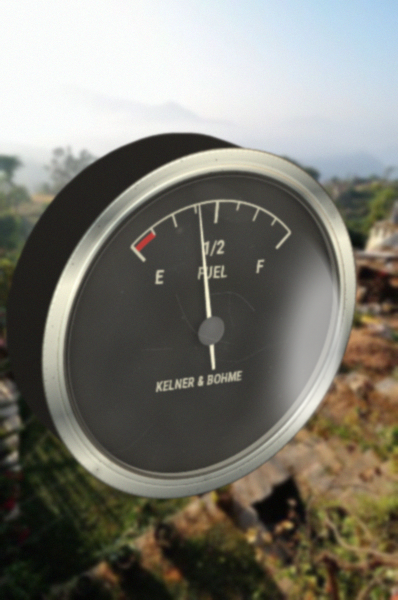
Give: 0.375
